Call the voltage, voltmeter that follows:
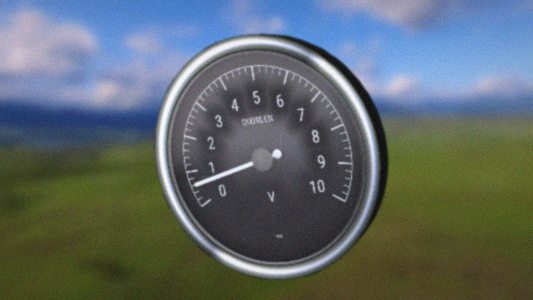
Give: 0.6 V
